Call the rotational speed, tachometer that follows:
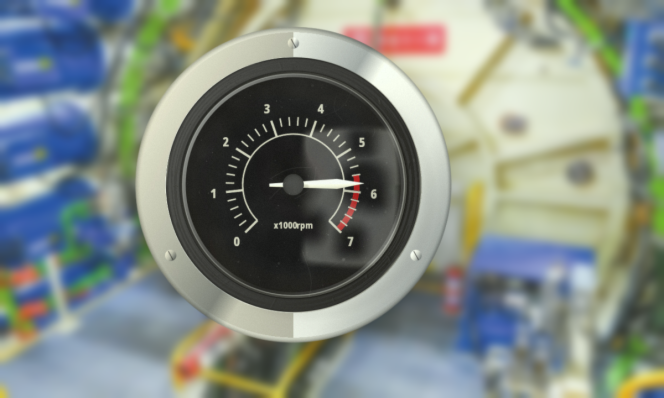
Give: 5800 rpm
